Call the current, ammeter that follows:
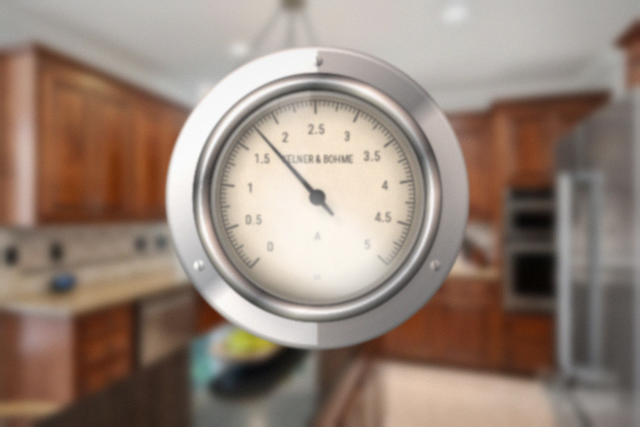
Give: 1.75 A
